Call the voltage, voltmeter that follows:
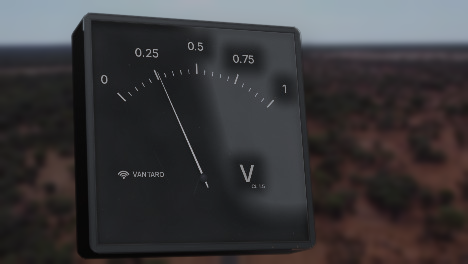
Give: 0.25 V
